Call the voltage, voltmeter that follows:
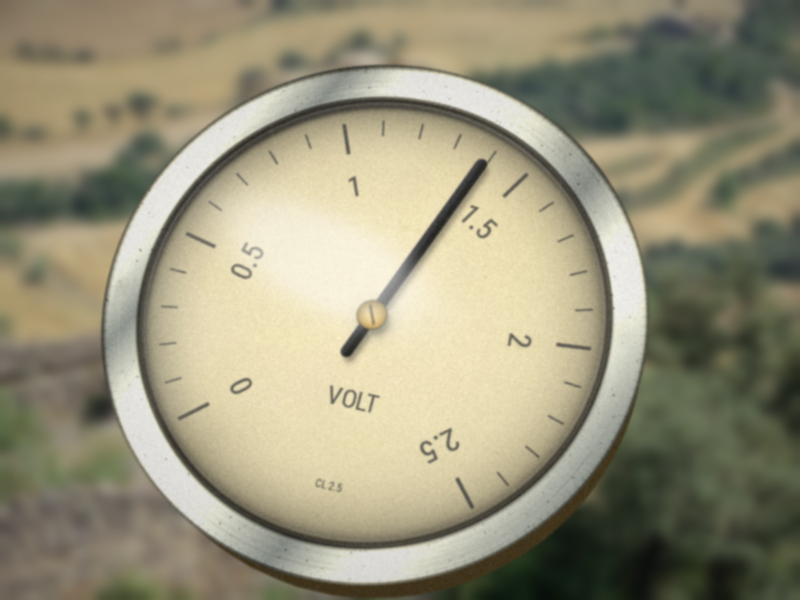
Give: 1.4 V
